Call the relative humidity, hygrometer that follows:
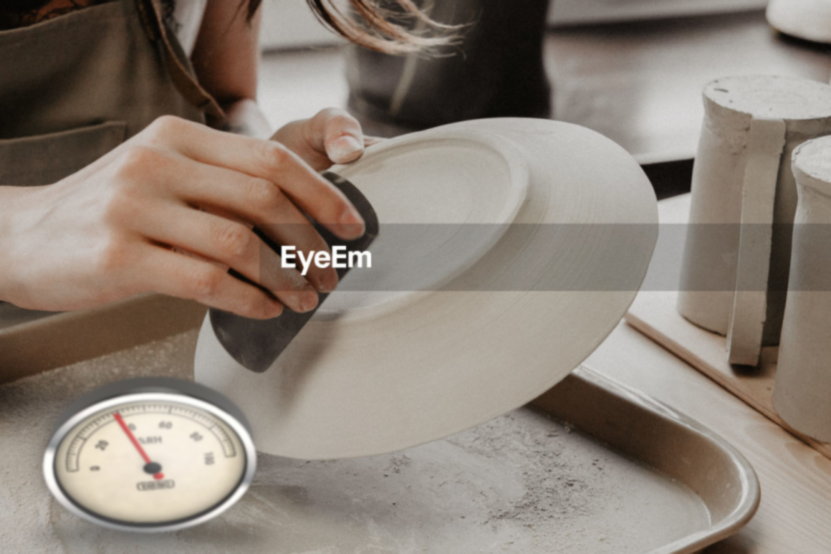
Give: 40 %
